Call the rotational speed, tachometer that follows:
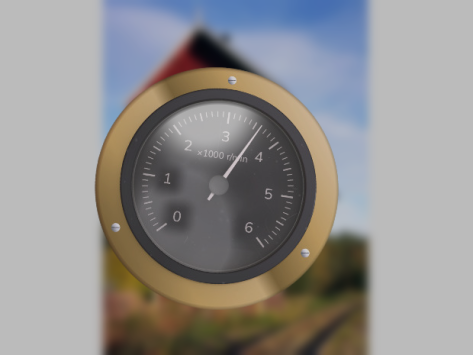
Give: 3600 rpm
